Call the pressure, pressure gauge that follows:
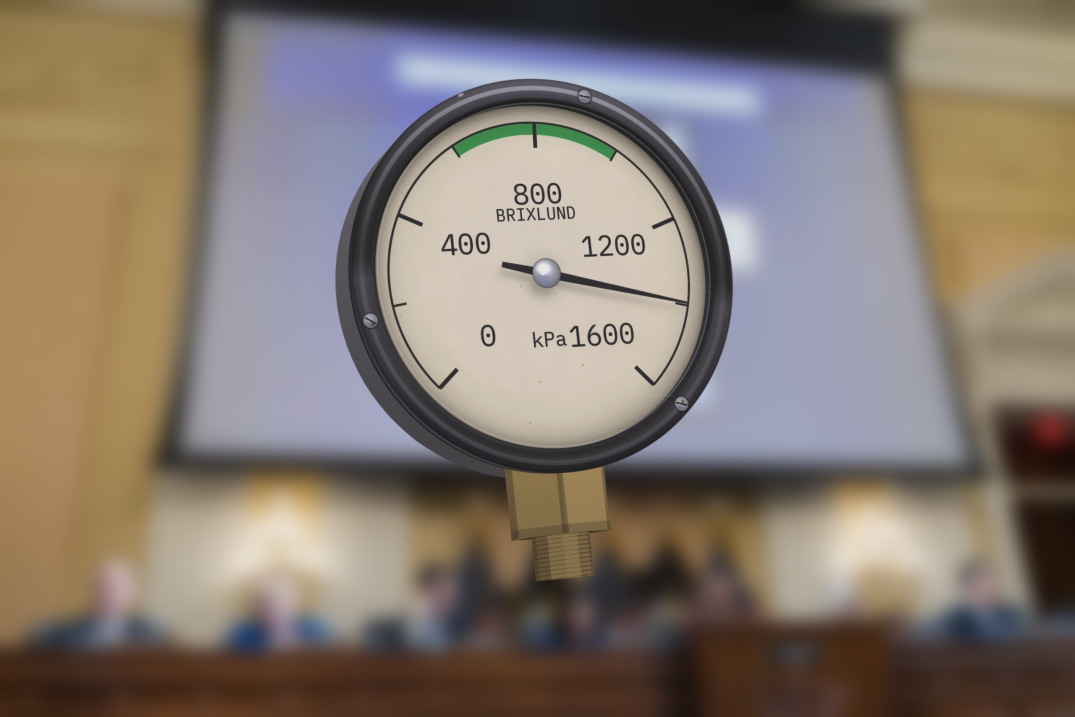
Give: 1400 kPa
